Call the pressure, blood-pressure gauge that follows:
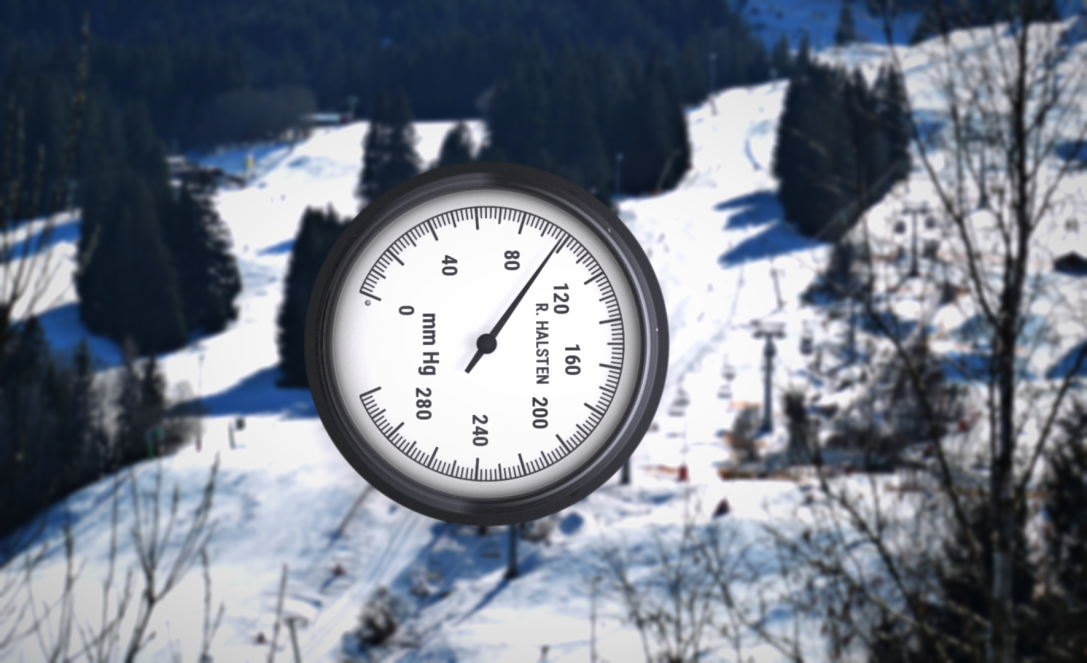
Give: 98 mmHg
